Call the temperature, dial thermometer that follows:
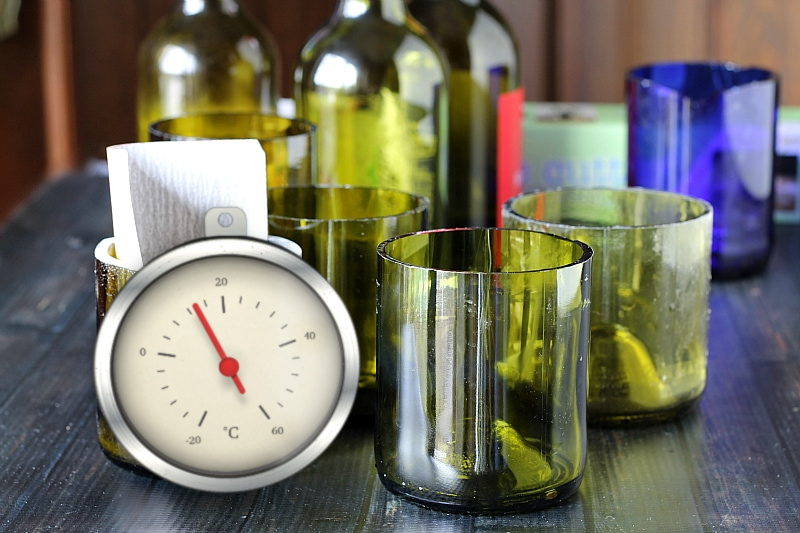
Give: 14 °C
